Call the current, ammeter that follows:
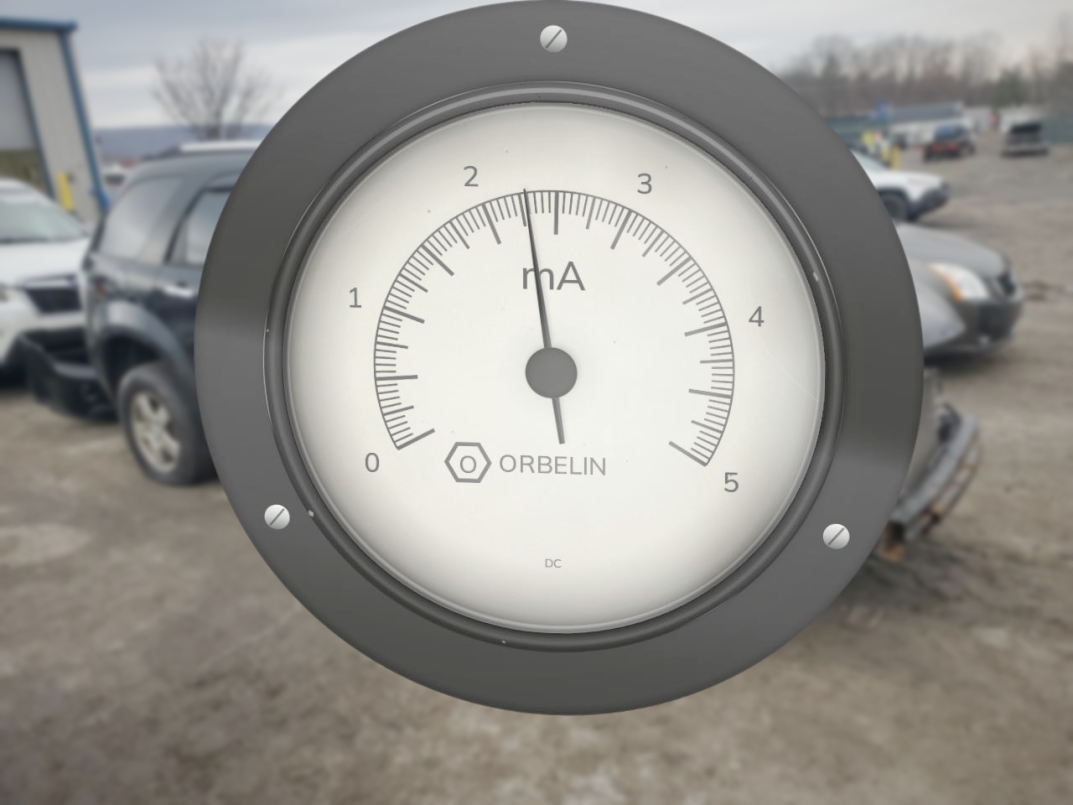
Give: 2.3 mA
